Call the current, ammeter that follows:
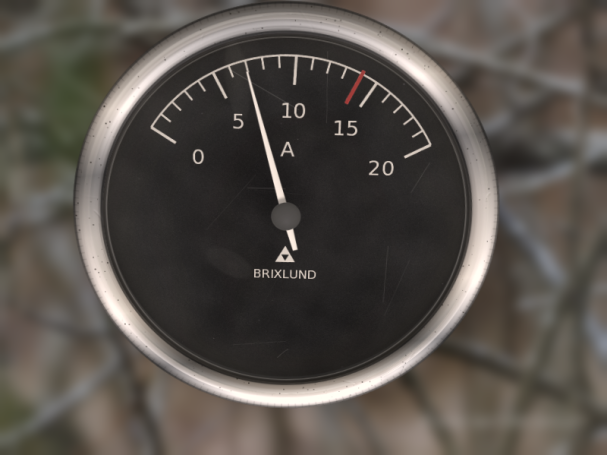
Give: 7 A
